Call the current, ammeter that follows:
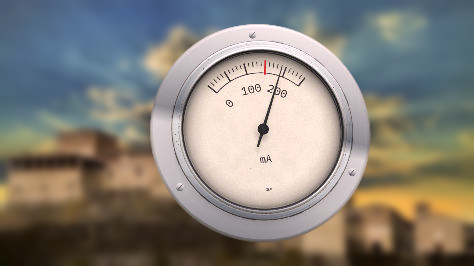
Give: 190 mA
